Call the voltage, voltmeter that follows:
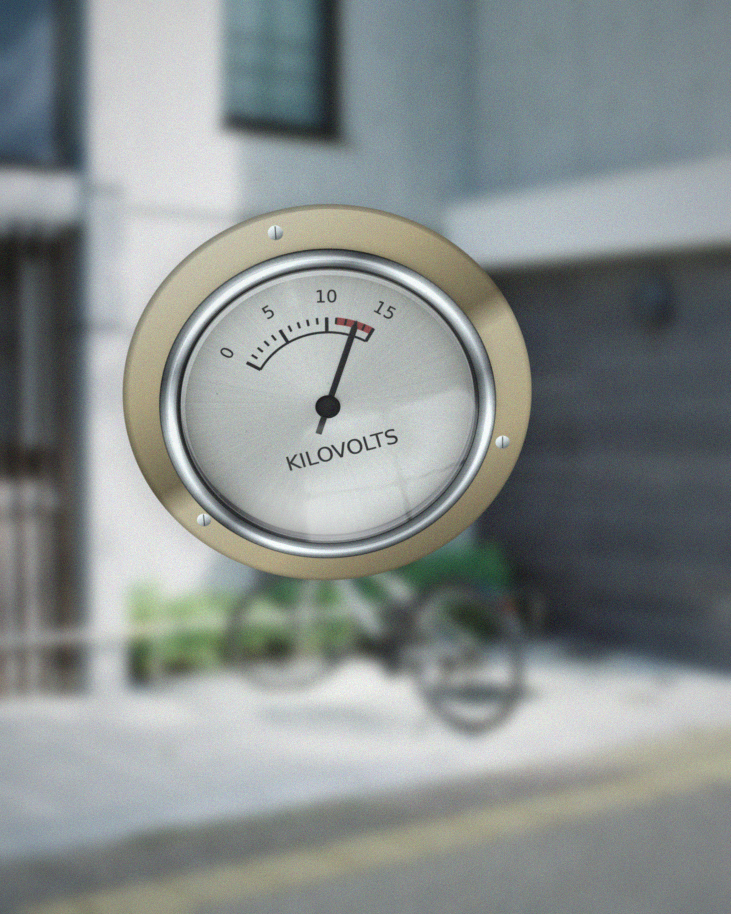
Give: 13 kV
